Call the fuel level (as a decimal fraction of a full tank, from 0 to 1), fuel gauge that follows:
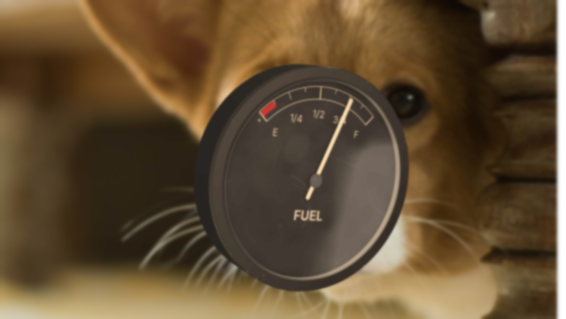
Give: 0.75
